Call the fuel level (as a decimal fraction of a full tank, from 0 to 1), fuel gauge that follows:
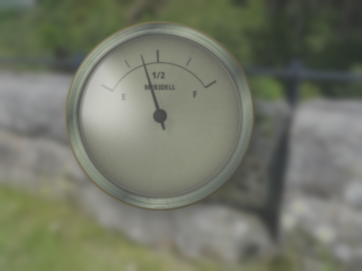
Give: 0.375
